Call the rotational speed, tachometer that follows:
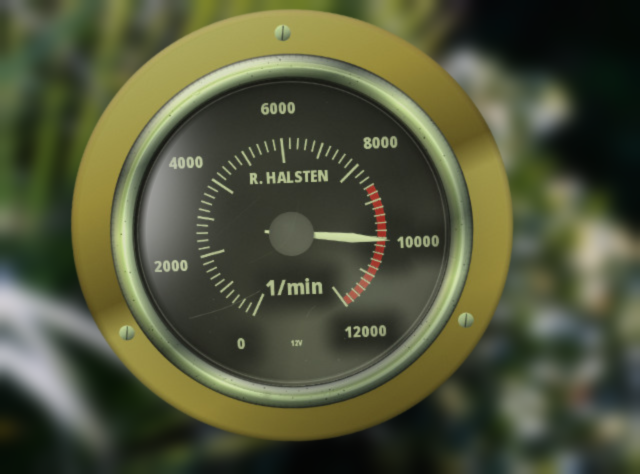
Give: 10000 rpm
